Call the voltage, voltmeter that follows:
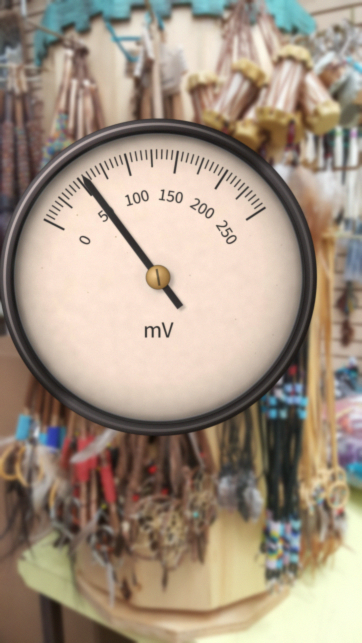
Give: 55 mV
